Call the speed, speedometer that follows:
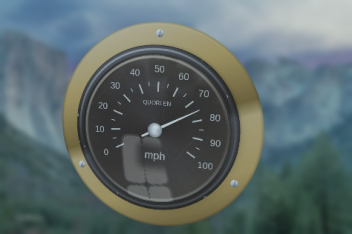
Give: 75 mph
